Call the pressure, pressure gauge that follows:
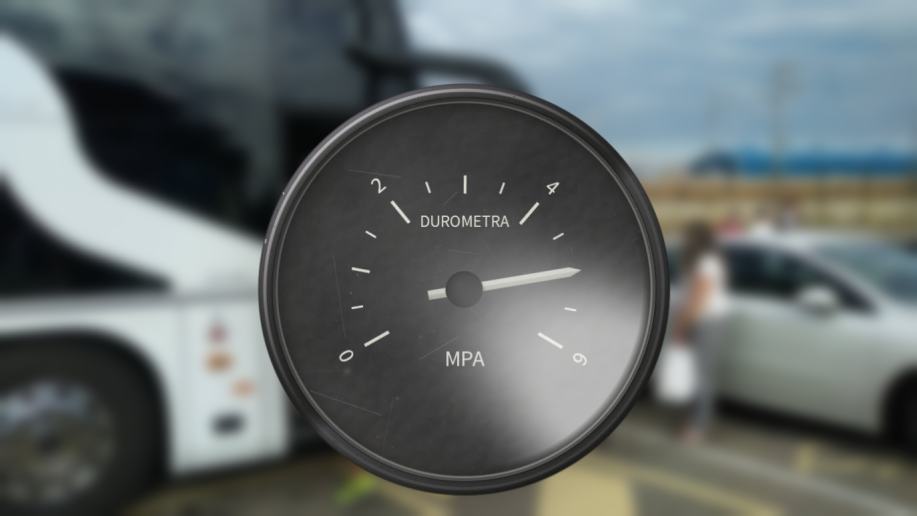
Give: 5 MPa
